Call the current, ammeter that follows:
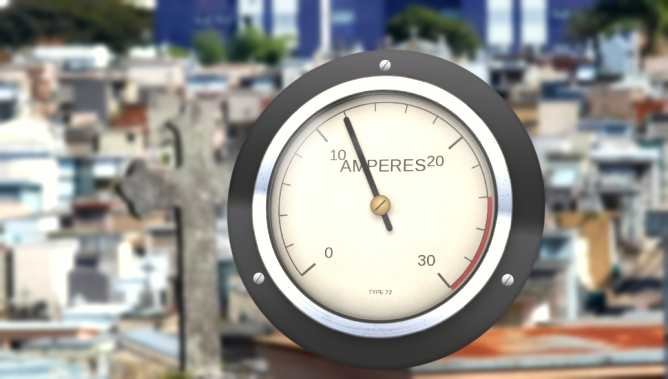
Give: 12 A
